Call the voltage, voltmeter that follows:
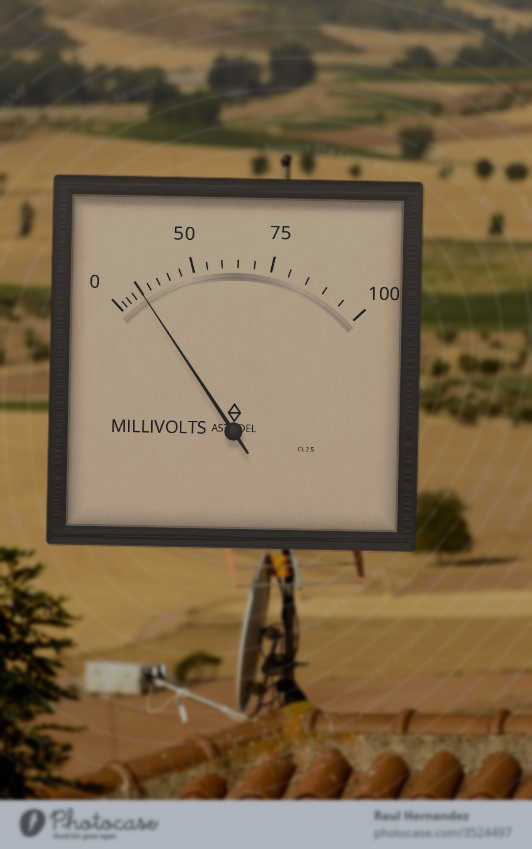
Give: 25 mV
